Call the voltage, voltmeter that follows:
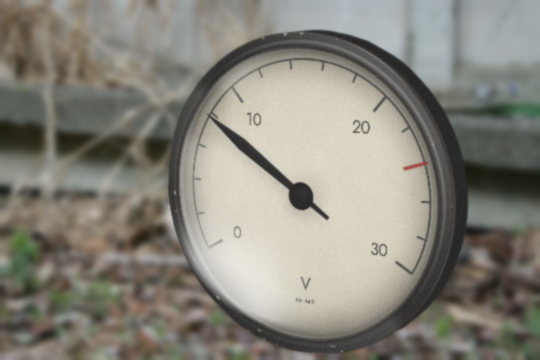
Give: 8 V
